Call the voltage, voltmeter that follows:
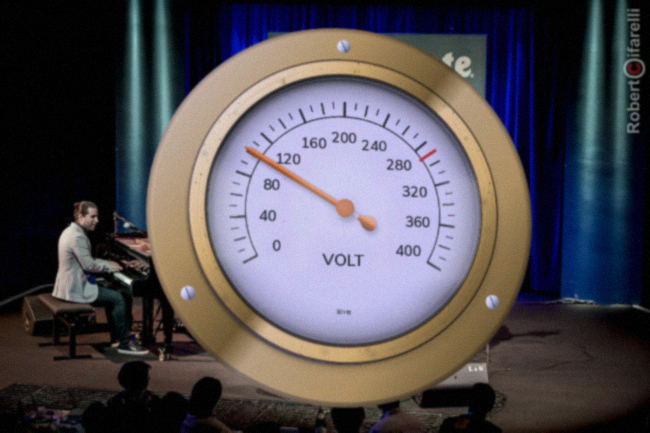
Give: 100 V
